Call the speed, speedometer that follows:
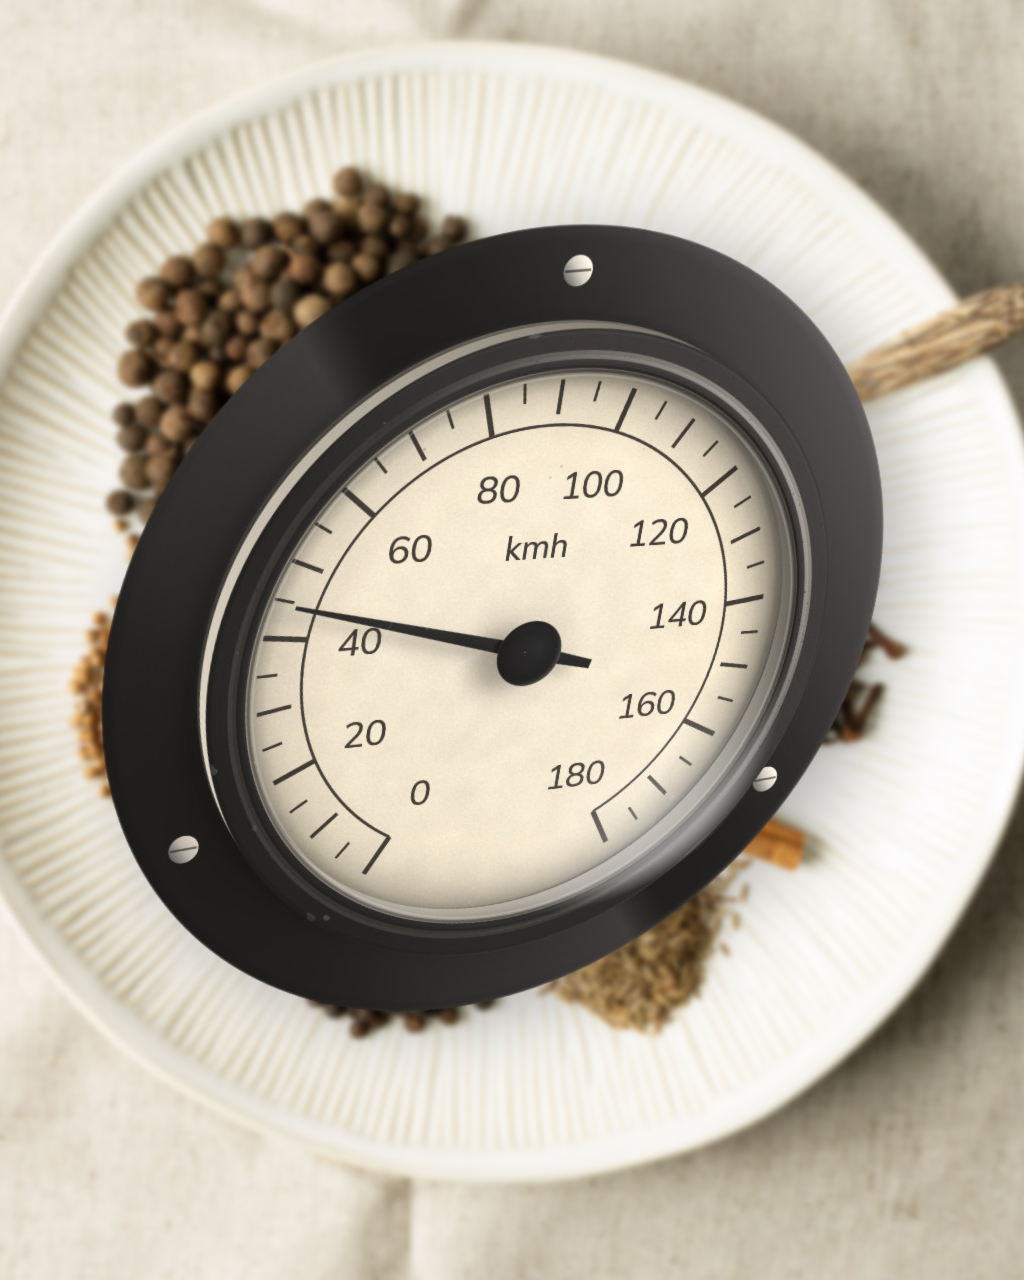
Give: 45 km/h
